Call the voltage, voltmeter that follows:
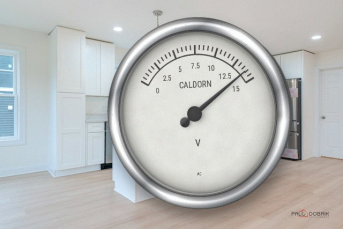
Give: 14 V
